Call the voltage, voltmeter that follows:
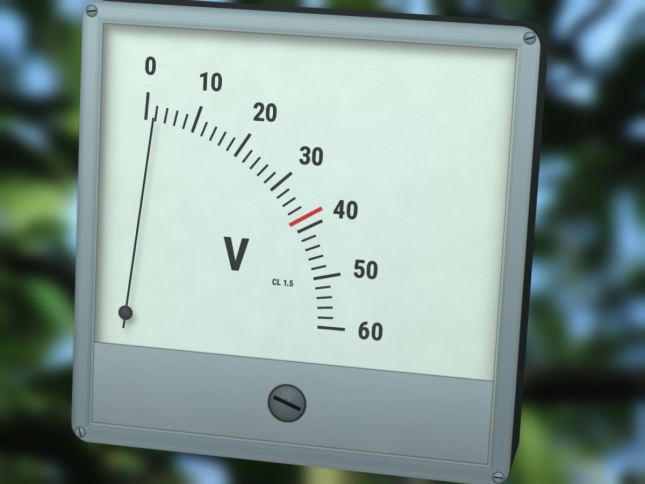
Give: 2 V
